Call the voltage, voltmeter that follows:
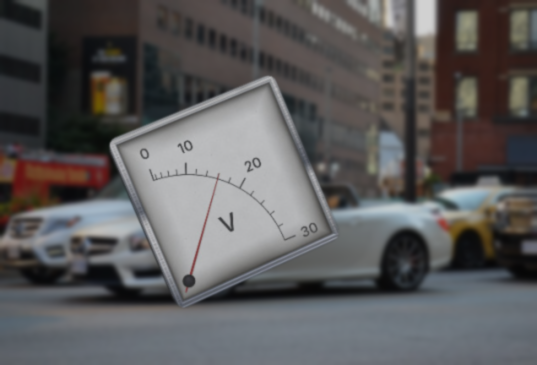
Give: 16 V
